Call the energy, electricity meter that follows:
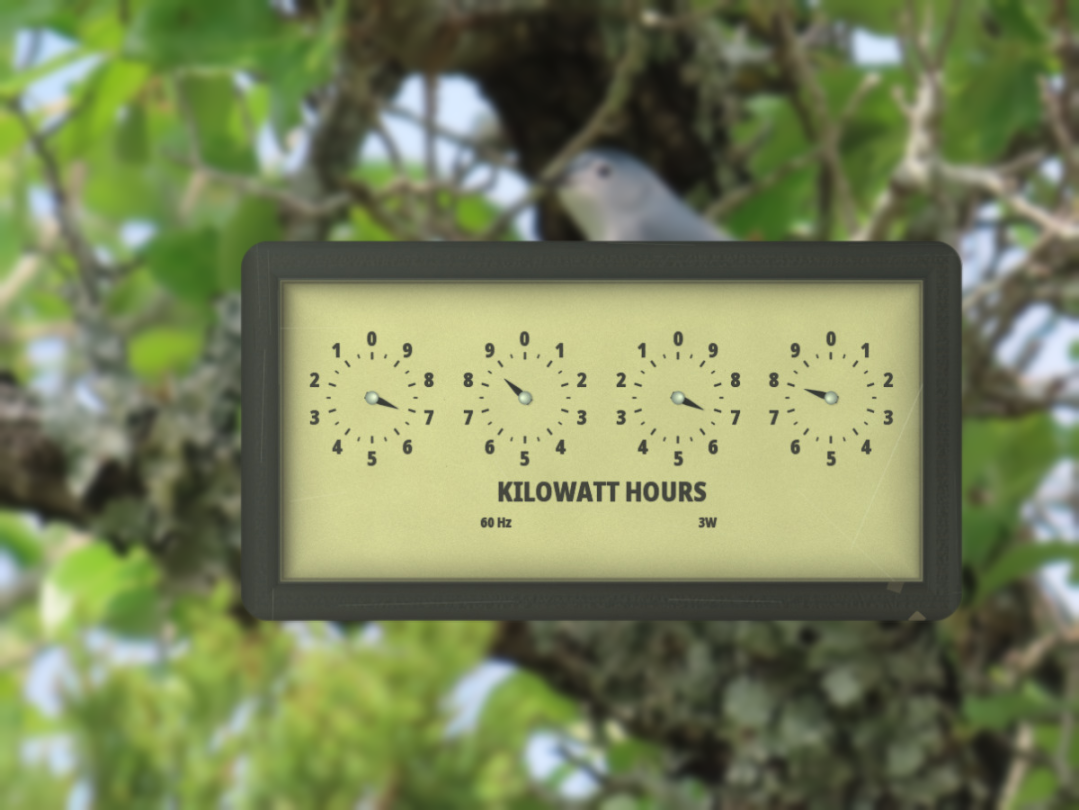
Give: 6868 kWh
